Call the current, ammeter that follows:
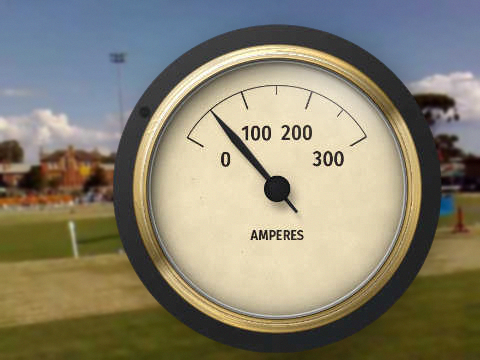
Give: 50 A
